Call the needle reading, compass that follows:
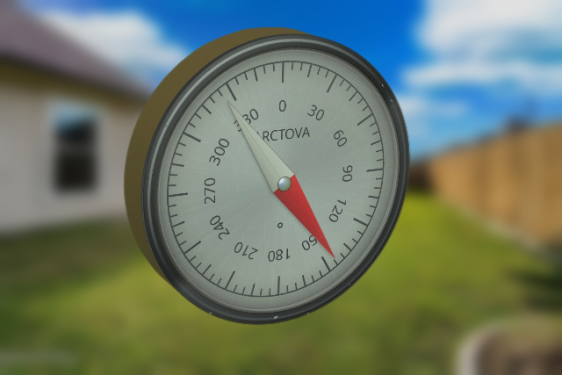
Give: 145 °
